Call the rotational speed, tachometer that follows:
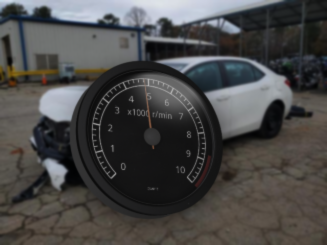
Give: 4800 rpm
